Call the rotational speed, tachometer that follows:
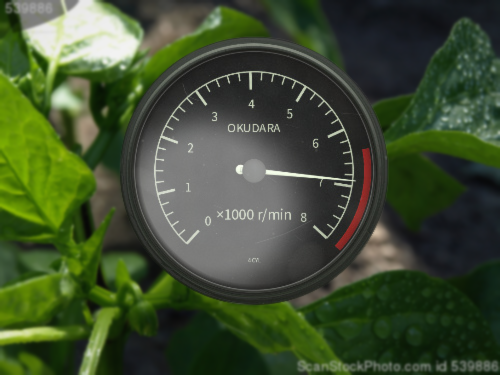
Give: 6900 rpm
